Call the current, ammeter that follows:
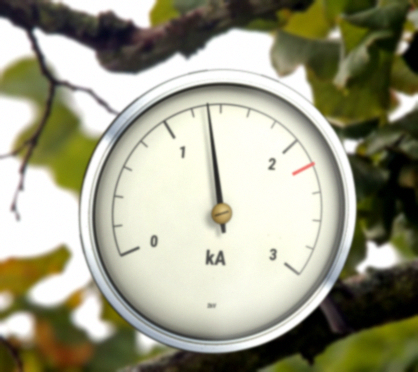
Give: 1.3 kA
